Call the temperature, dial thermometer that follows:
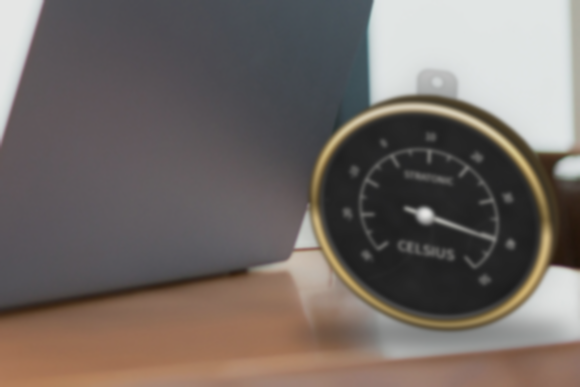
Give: 40 °C
